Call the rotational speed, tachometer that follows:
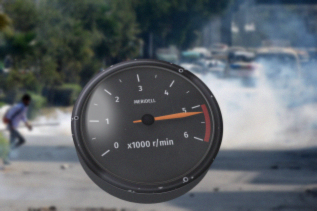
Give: 5250 rpm
